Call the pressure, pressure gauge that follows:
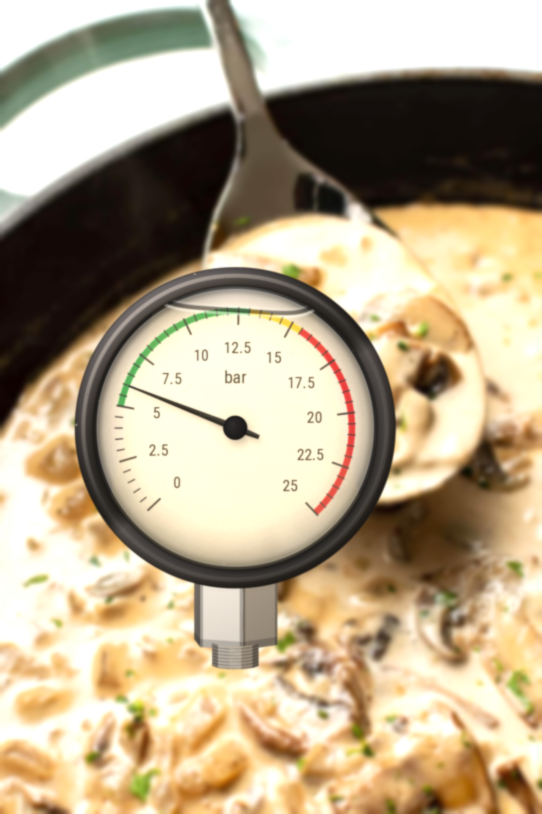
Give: 6 bar
